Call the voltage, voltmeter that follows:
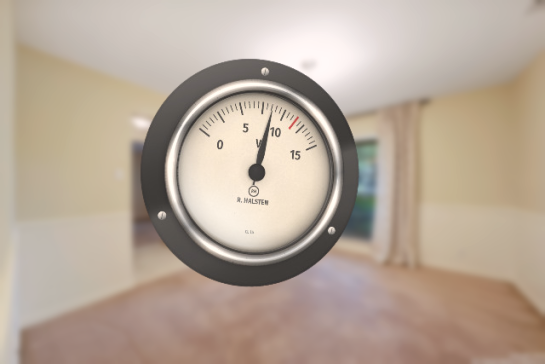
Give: 8.5 V
